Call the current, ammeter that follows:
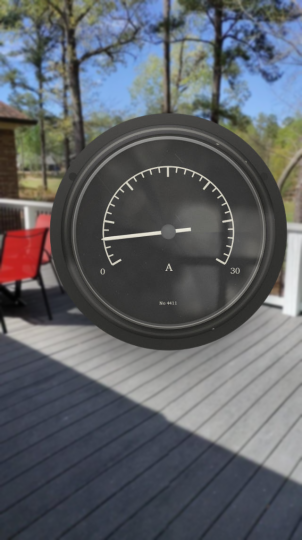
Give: 3 A
